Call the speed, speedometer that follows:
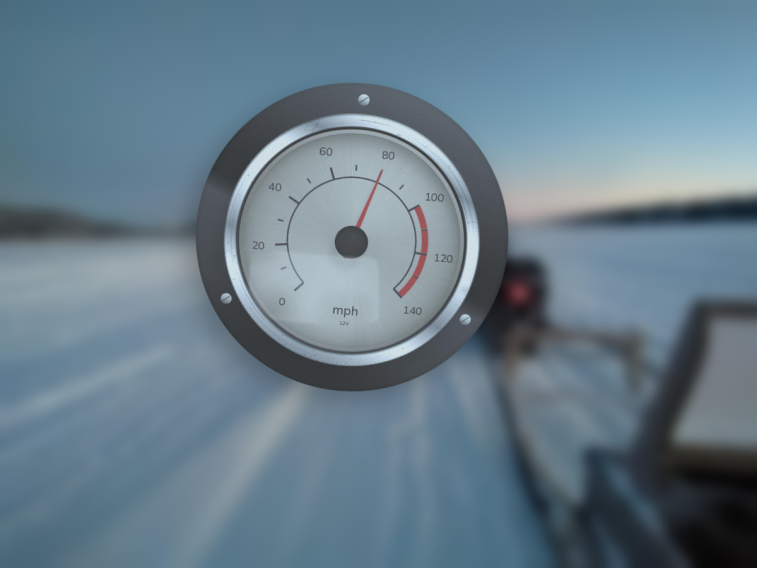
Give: 80 mph
